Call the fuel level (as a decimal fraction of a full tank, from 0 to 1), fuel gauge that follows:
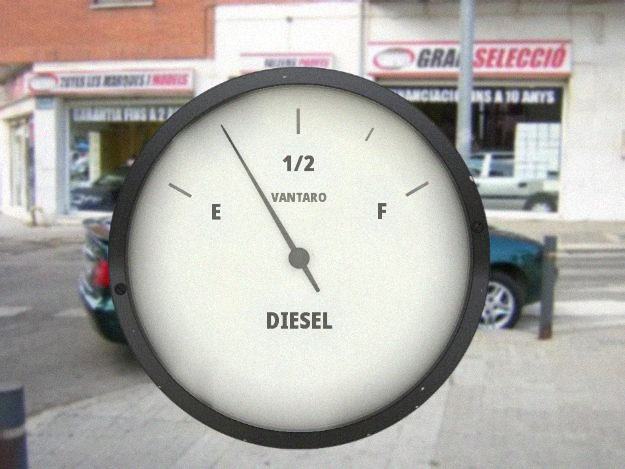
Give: 0.25
